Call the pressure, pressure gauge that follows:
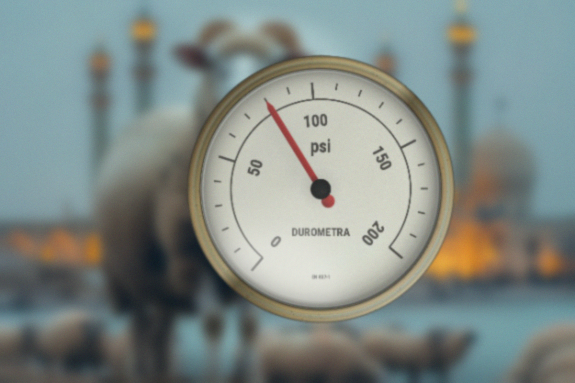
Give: 80 psi
